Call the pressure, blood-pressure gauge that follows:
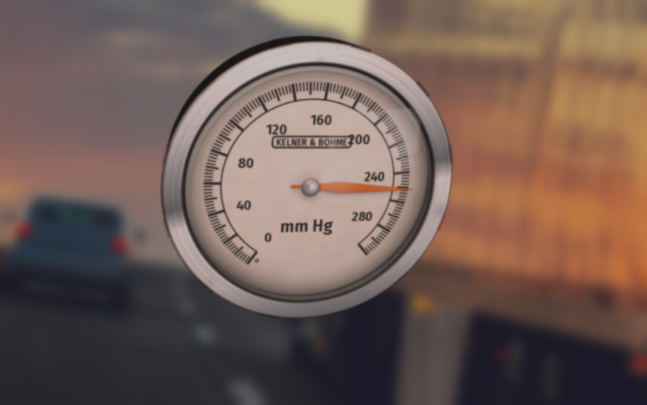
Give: 250 mmHg
